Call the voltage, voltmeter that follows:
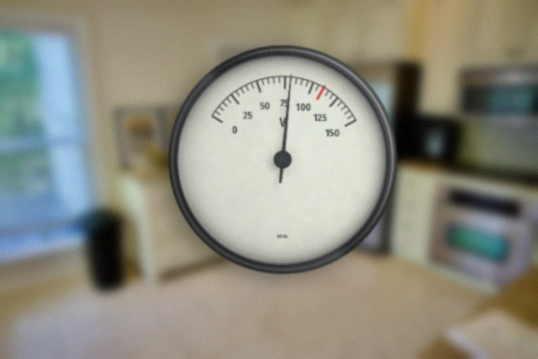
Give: 80 V
